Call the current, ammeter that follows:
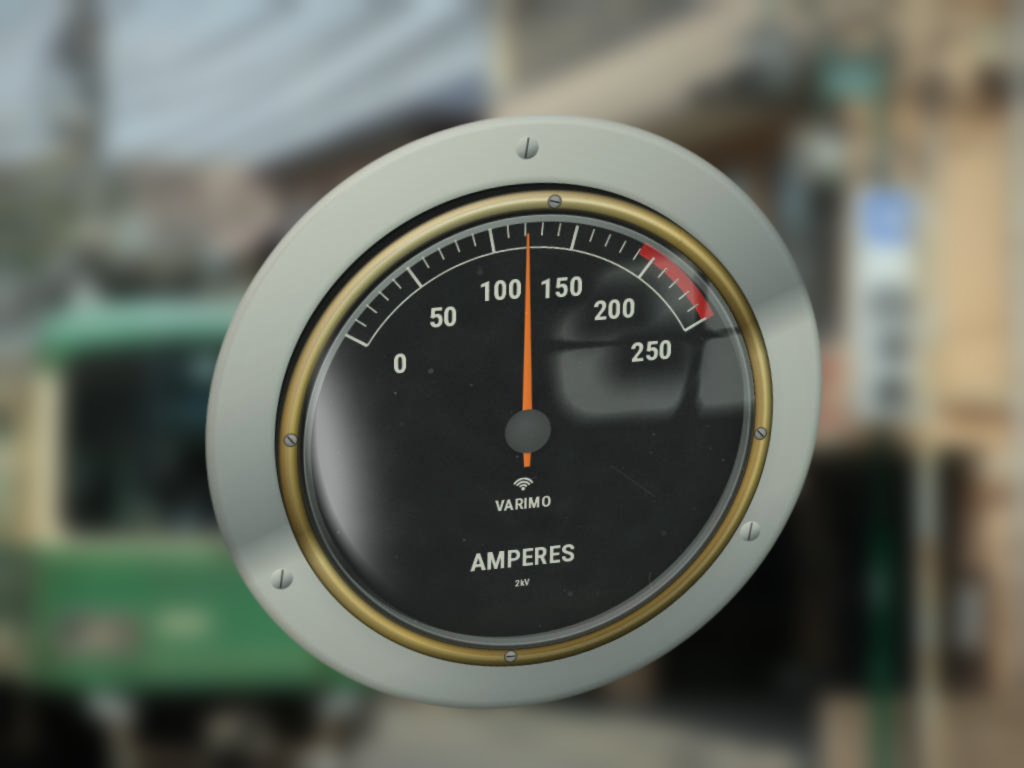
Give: 120 A
